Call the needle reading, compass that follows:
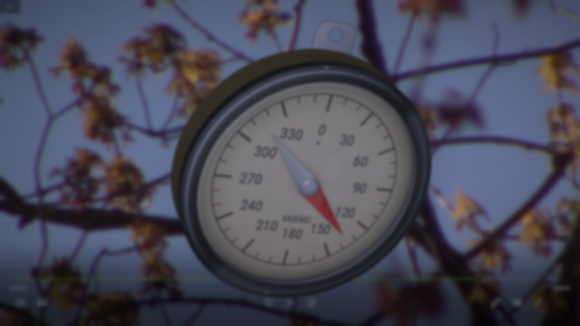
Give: 135 °
